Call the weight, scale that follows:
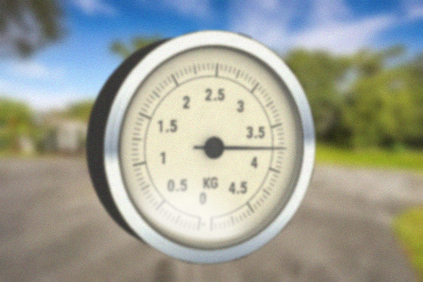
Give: 3.75 kg
